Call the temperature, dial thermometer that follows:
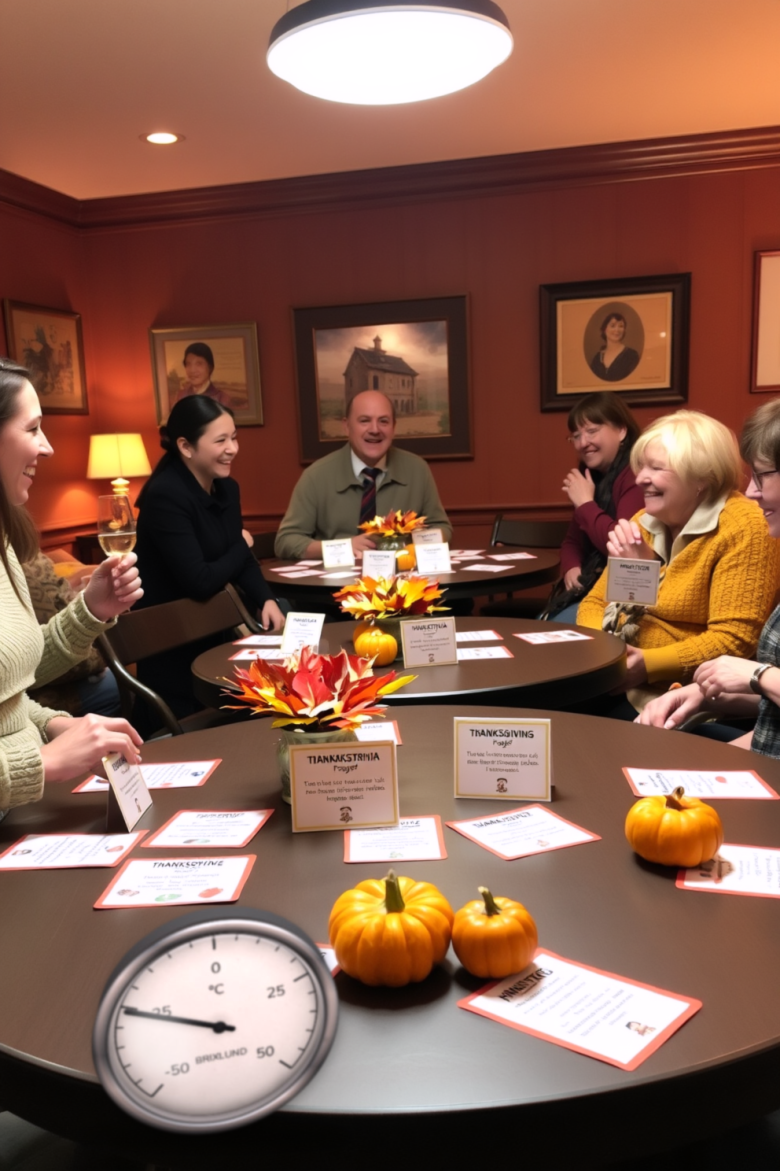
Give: -25 °C
